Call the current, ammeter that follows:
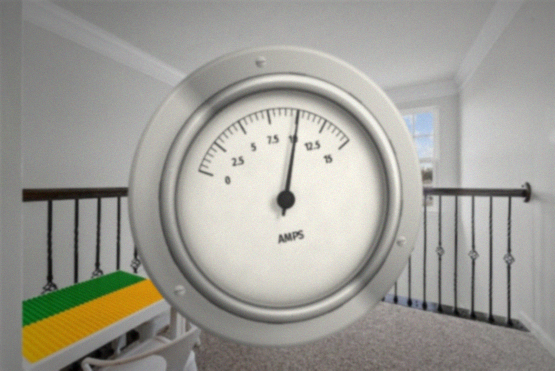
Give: 10 A
